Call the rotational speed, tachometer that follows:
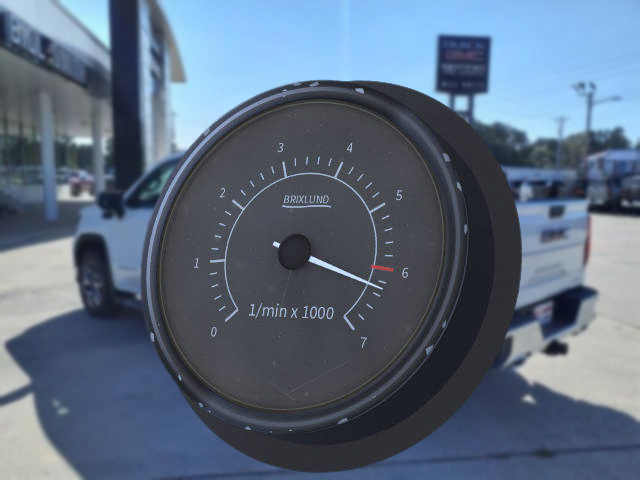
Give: 6300 rpm
